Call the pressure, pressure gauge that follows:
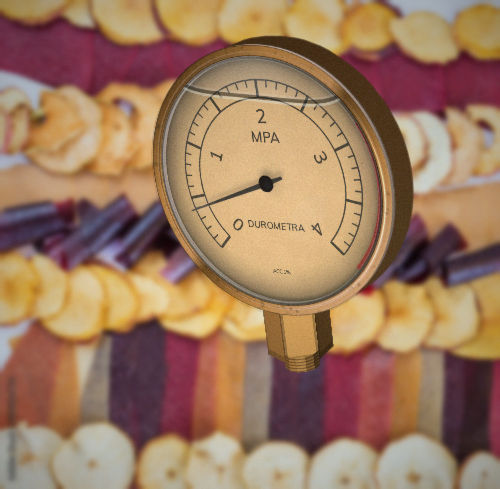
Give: 0.4 MPa
